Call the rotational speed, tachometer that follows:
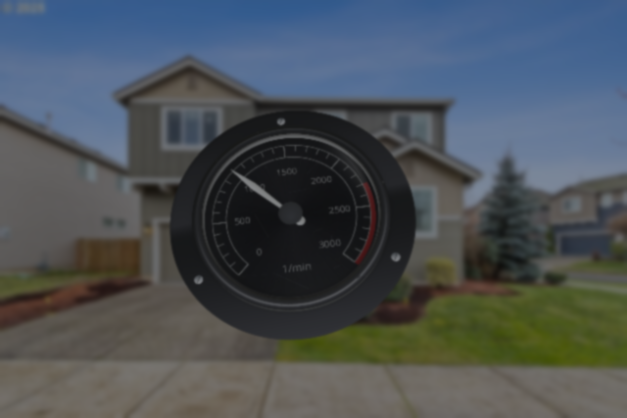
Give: 1000 rpm
